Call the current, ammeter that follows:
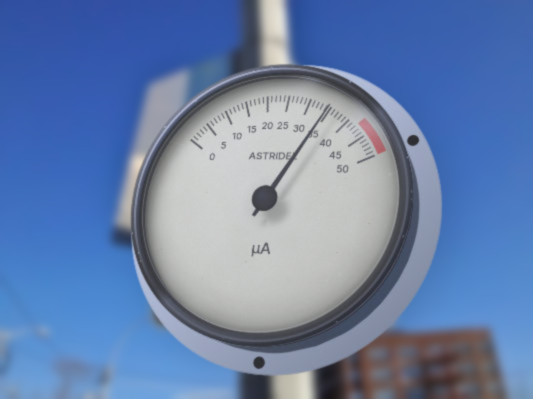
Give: 35 µA
